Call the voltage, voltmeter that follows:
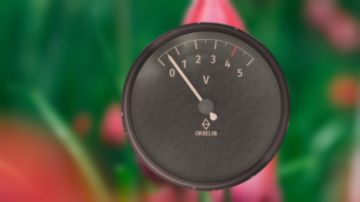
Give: 0.5 V
